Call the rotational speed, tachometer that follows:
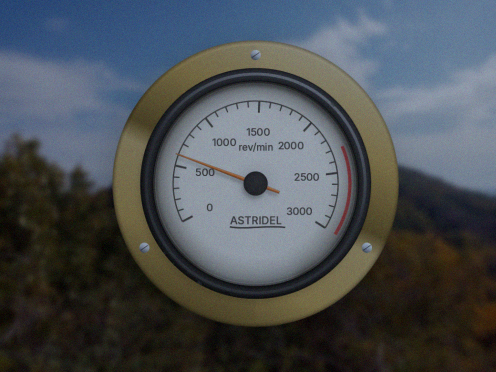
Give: 600 rpm
